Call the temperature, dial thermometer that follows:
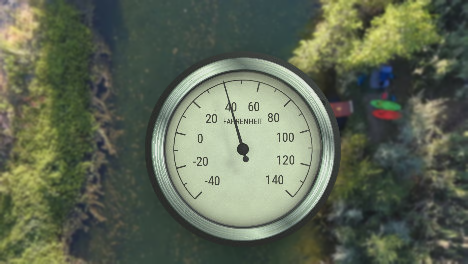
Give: 40 °F
